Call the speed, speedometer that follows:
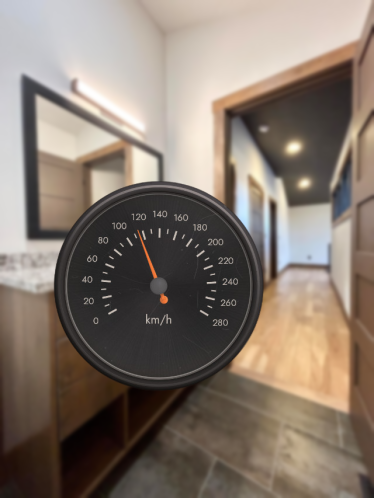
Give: 115 km/h
